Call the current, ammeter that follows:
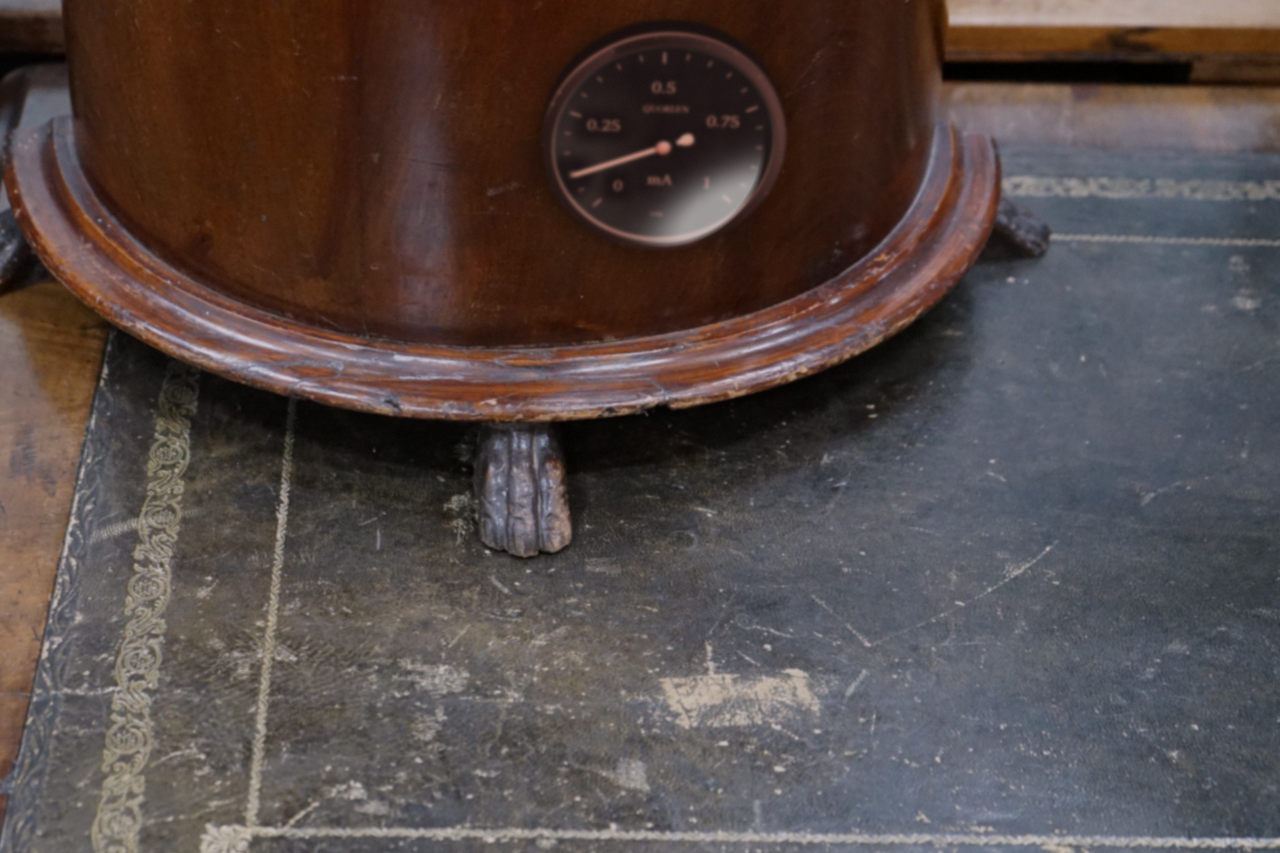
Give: 0.1 mA
